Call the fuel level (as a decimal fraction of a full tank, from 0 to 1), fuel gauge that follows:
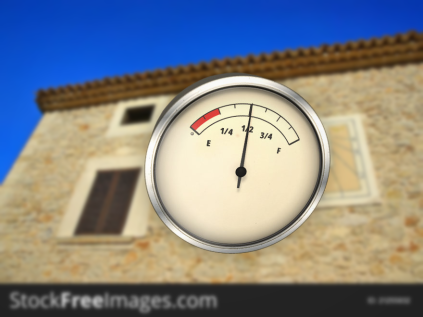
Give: 0.5
